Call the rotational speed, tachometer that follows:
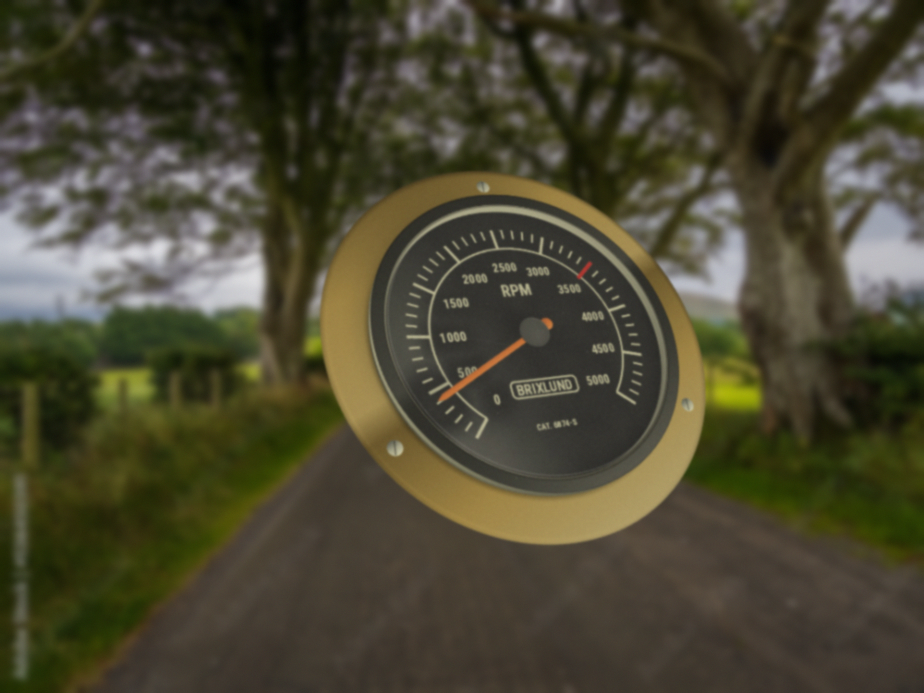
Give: 400 rpm
